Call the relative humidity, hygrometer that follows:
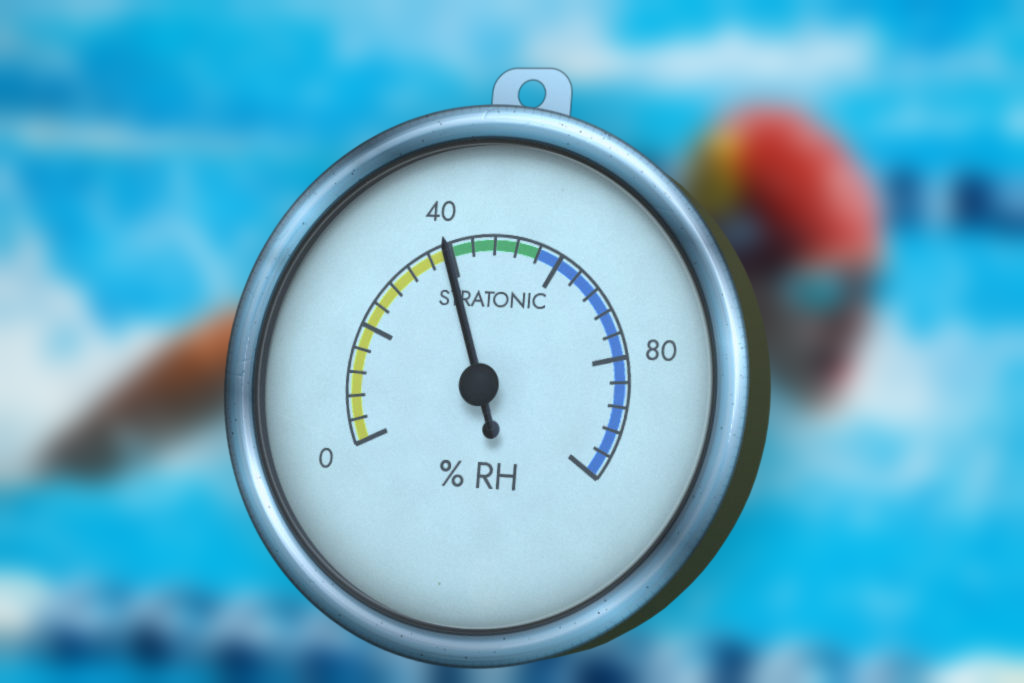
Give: 40 %
